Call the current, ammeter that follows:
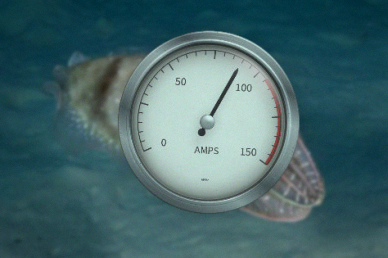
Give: 90 A
